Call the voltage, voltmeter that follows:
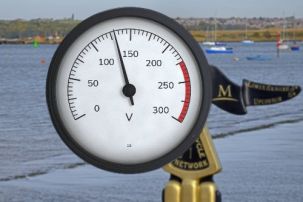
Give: 130 V
